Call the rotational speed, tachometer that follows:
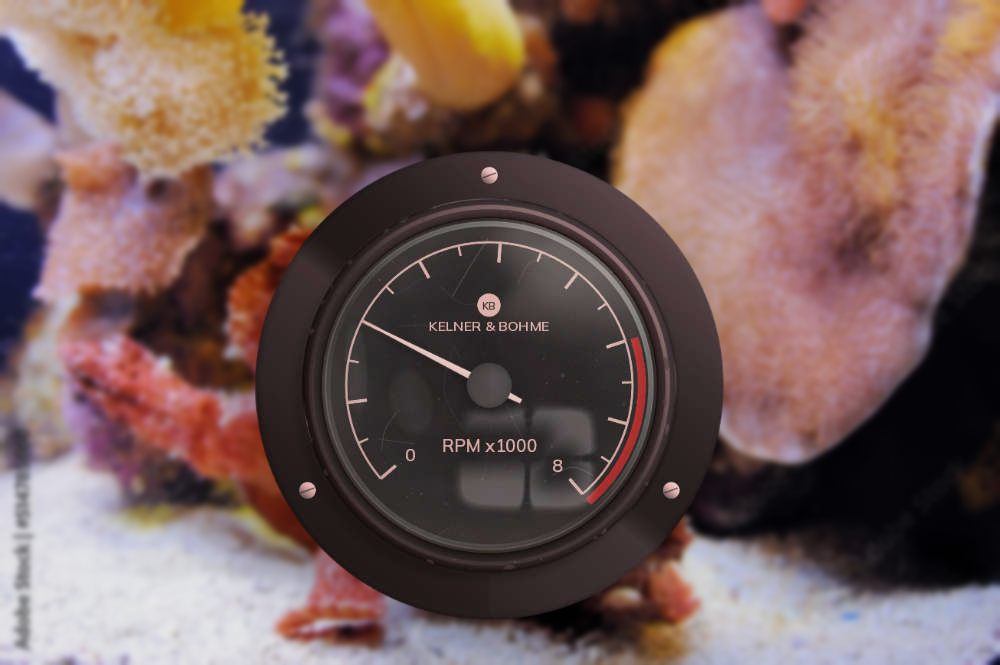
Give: 2000 rpm
